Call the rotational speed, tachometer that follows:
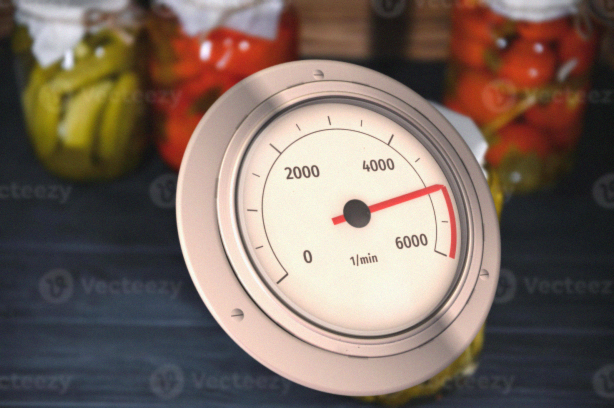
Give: 5000 rpm
